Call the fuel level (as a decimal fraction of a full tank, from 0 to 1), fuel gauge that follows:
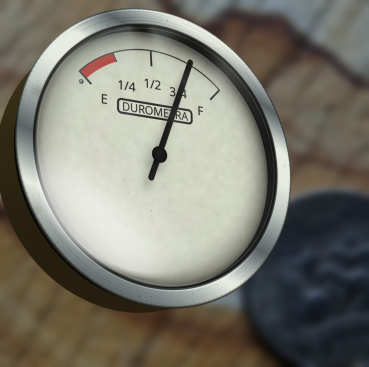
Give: 0.75
